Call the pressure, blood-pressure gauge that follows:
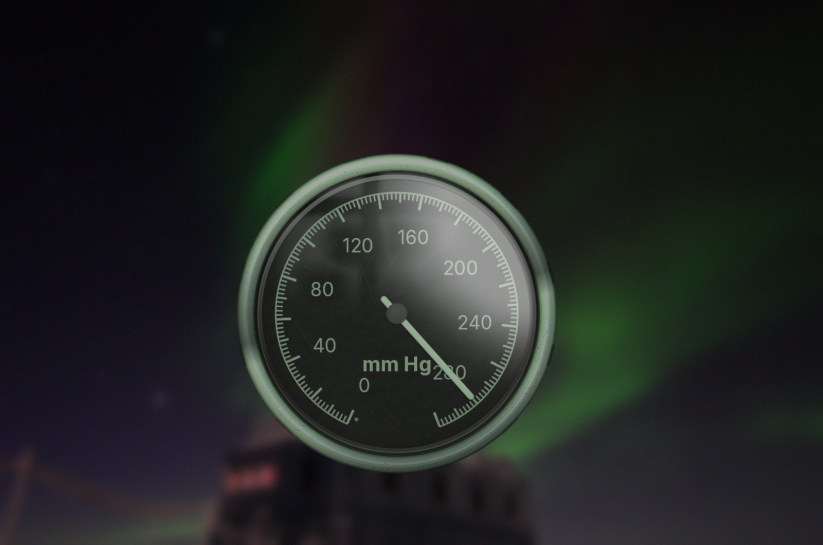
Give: 280 mmHg
